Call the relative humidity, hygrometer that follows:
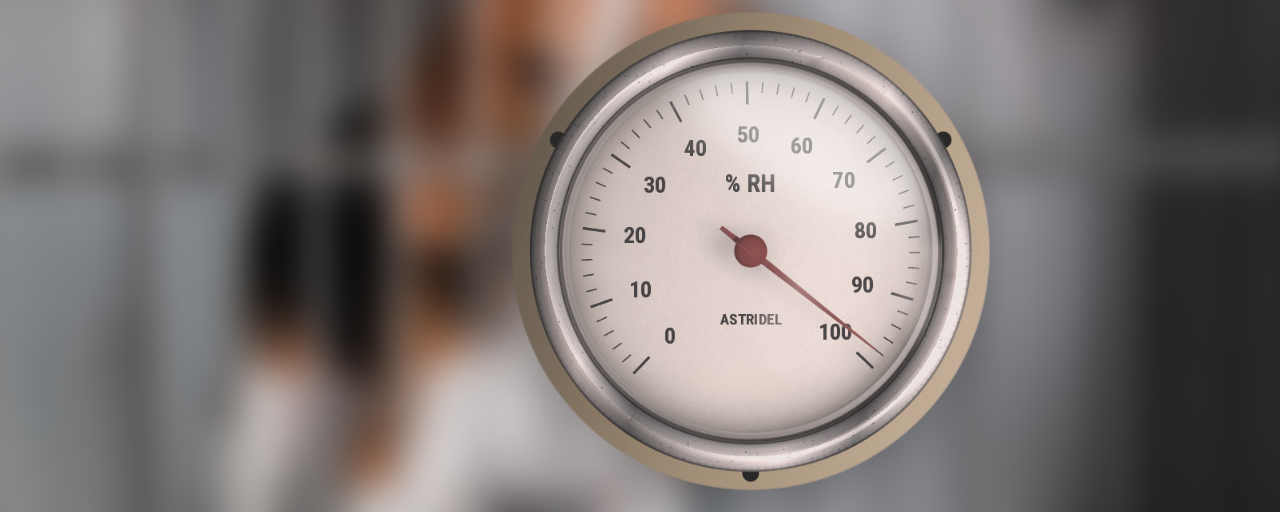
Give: 98 %
